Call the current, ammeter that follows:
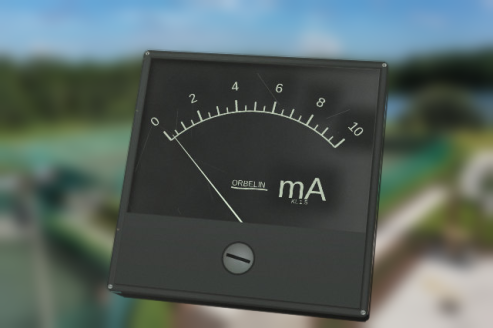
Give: 0.25 mA
